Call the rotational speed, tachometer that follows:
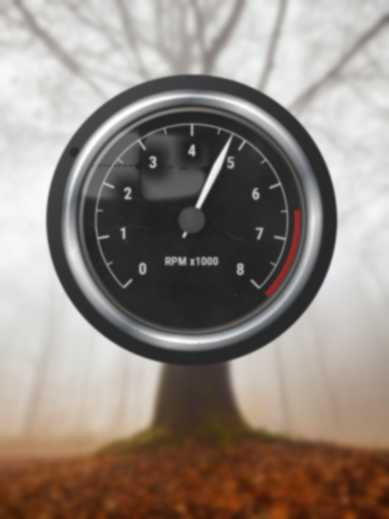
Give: 4750 rpm
